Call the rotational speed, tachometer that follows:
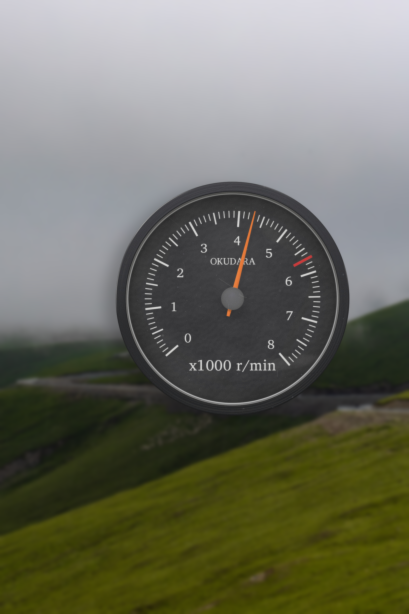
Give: 4300 rpm
